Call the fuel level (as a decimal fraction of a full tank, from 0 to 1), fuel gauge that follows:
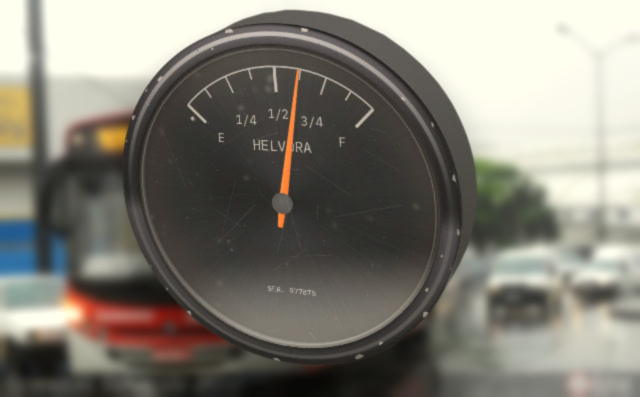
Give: 0.625
